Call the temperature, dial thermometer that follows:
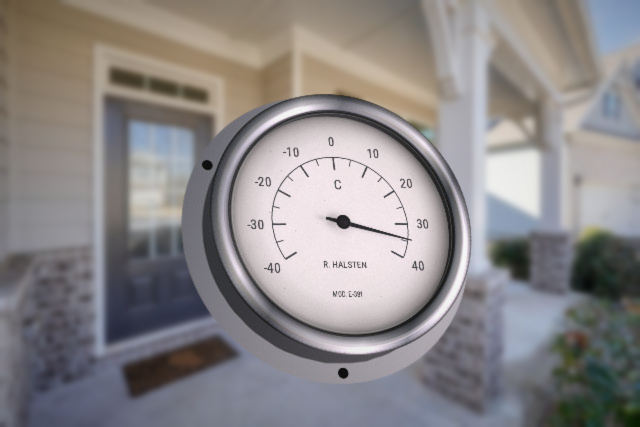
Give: 35 °C
